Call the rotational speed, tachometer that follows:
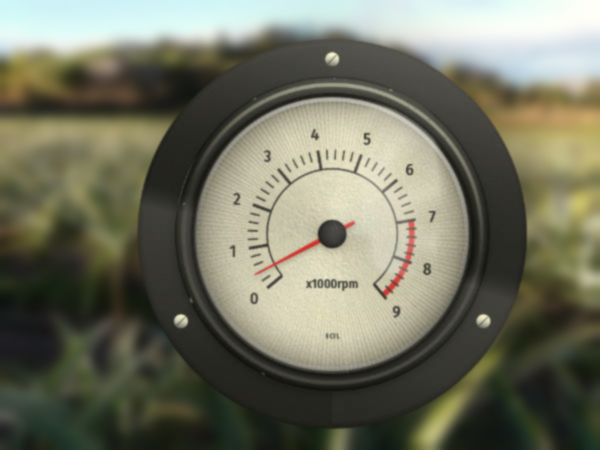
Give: 400 rpm
